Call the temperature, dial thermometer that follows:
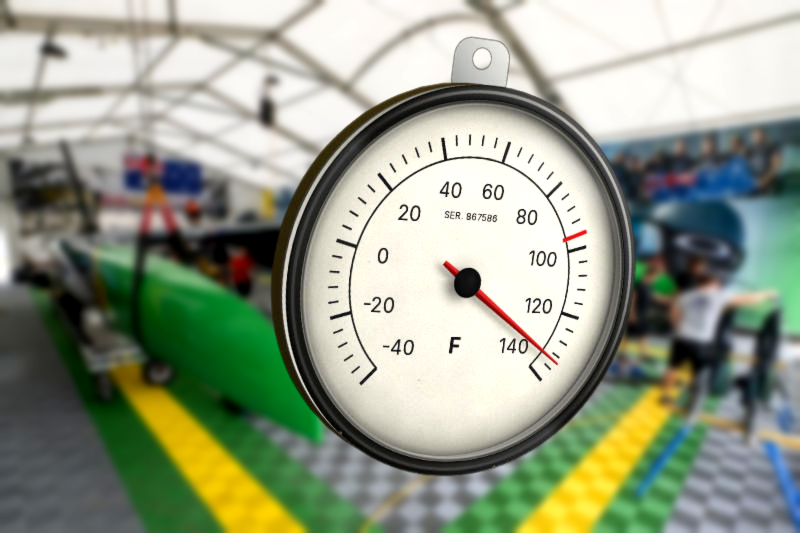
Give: 134 °F
